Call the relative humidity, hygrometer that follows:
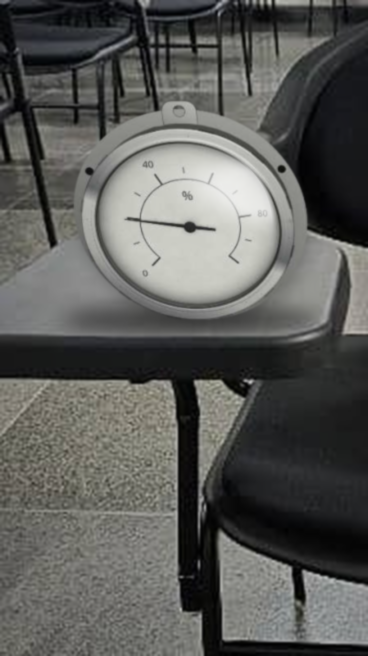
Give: 20 %
